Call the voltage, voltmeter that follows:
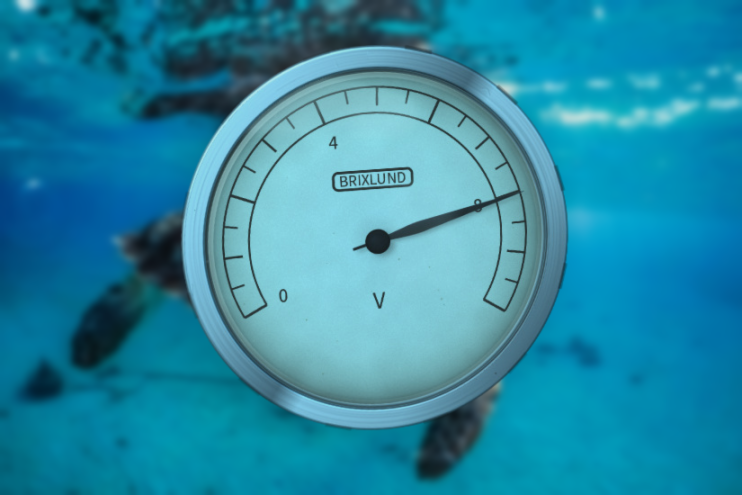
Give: 8 V
